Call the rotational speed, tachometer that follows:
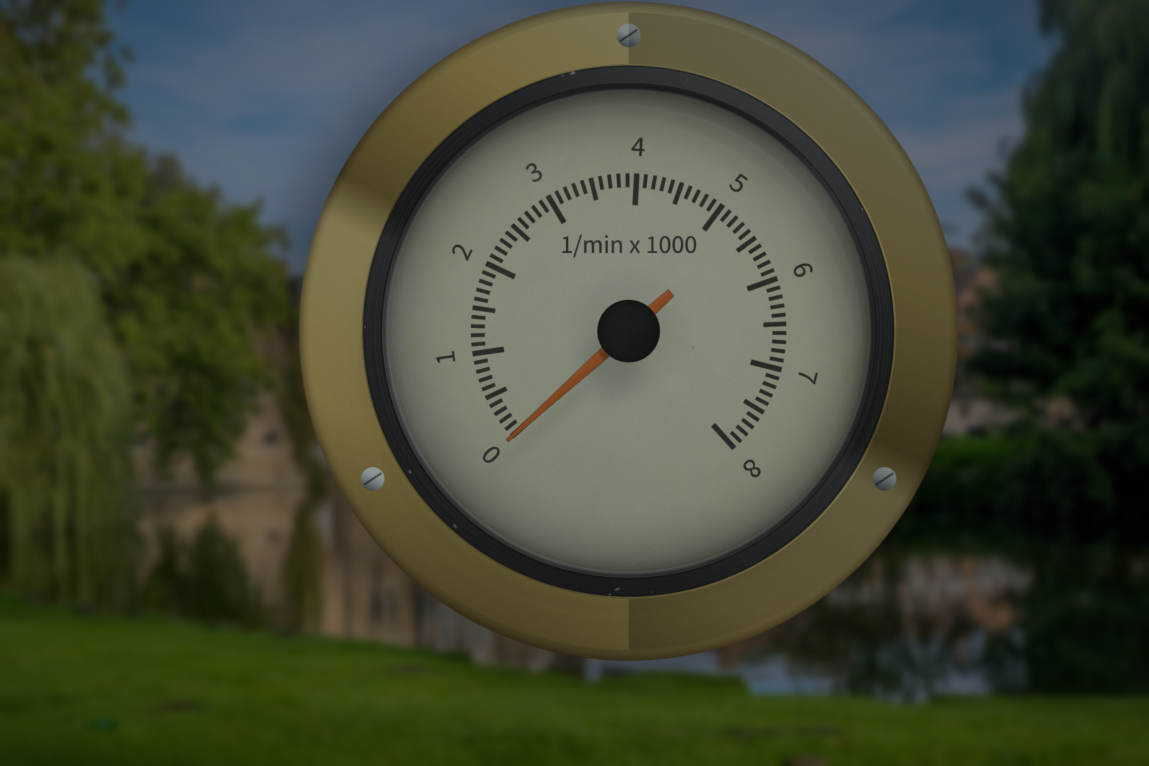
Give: 0 rpm
